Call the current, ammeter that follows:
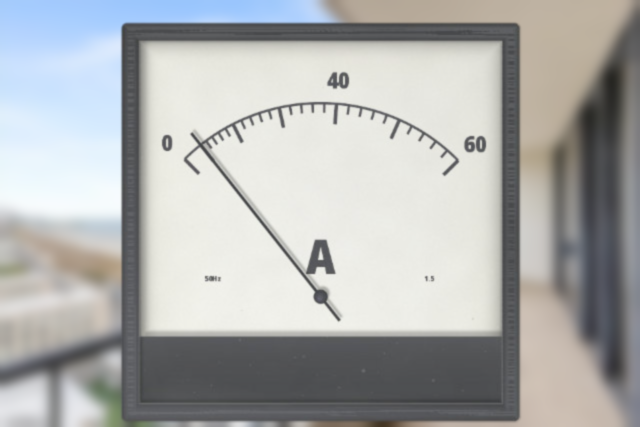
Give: 10 A
